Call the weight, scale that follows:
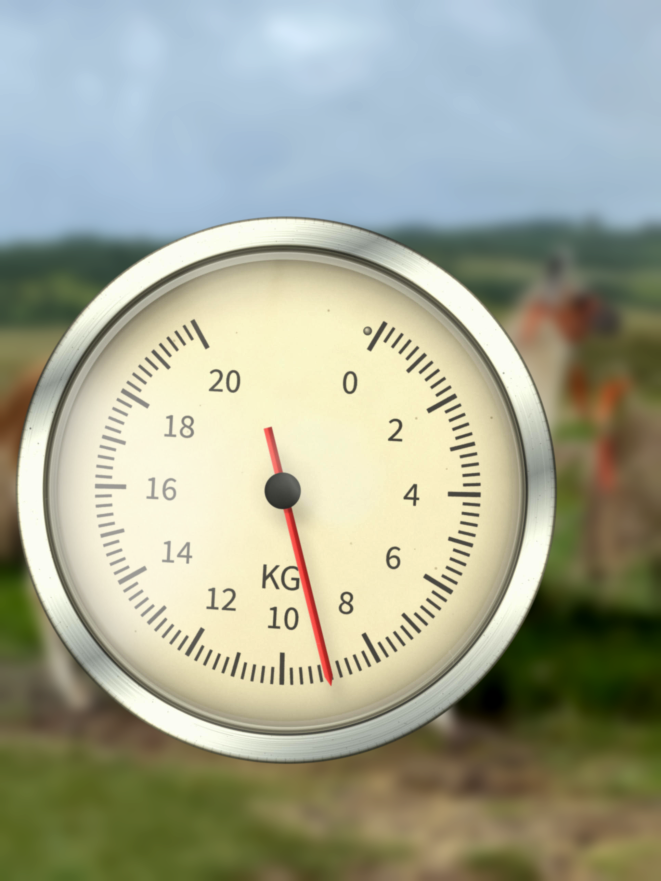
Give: 9 kg
